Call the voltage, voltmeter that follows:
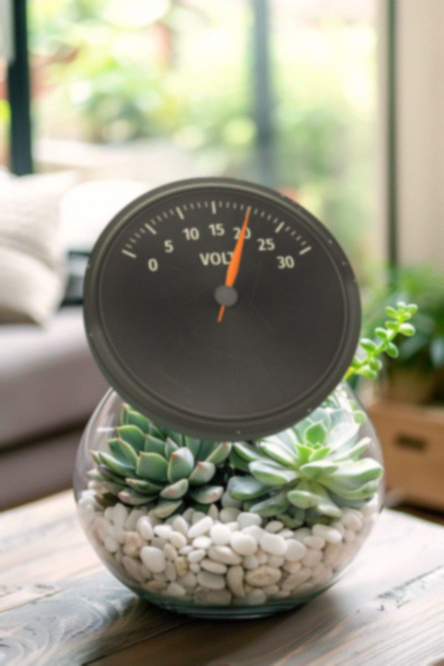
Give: 20 V
